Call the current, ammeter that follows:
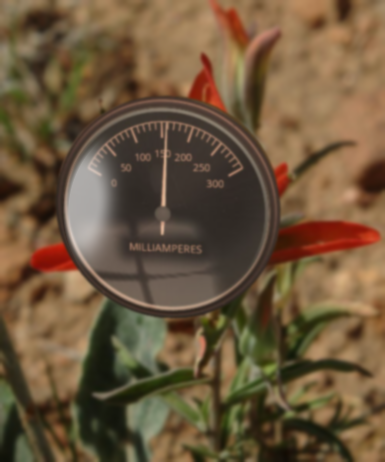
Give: 160 mA
